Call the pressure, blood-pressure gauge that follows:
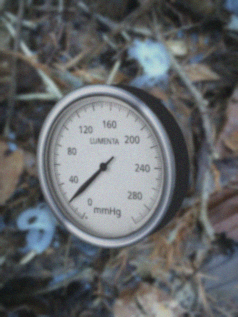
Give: 20 mmHg
